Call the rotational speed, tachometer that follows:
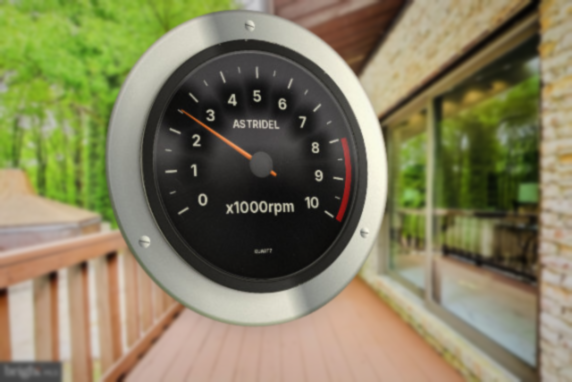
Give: 2500 rpm
